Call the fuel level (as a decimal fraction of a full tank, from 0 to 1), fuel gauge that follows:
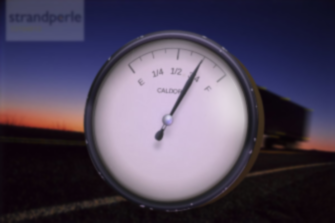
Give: 0.75
